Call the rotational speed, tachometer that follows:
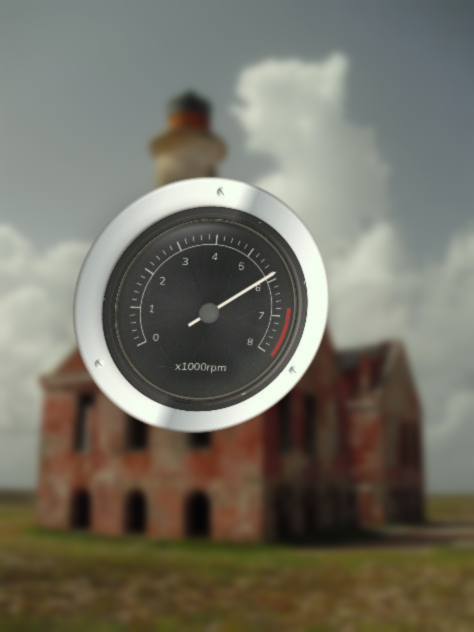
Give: 5800 rpm
